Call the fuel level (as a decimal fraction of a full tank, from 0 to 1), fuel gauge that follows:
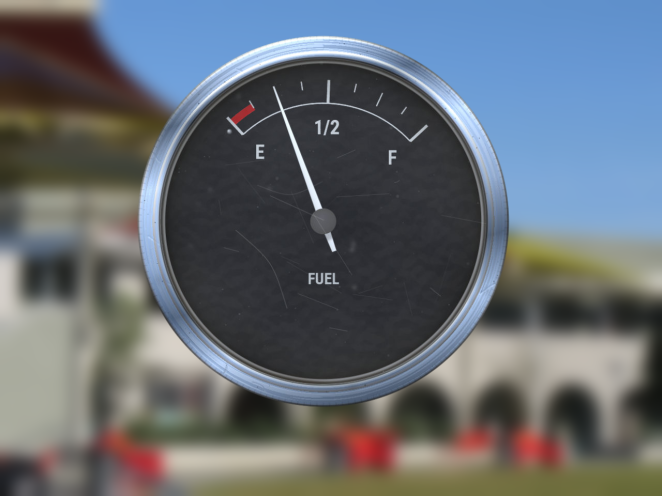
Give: 0.25
